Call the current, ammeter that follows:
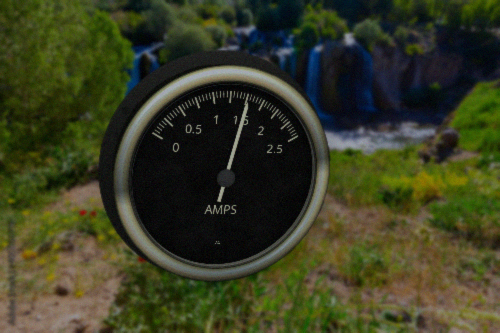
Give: 1.5 A
